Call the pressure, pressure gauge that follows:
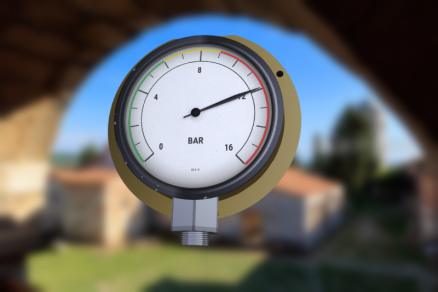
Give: 12 bar
